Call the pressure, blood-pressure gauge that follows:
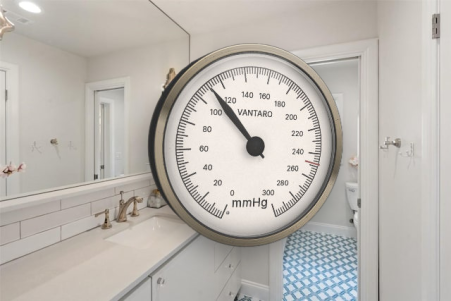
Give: 110 mmHg
